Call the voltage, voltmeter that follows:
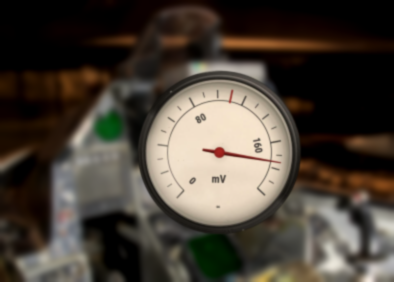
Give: 175 mV
